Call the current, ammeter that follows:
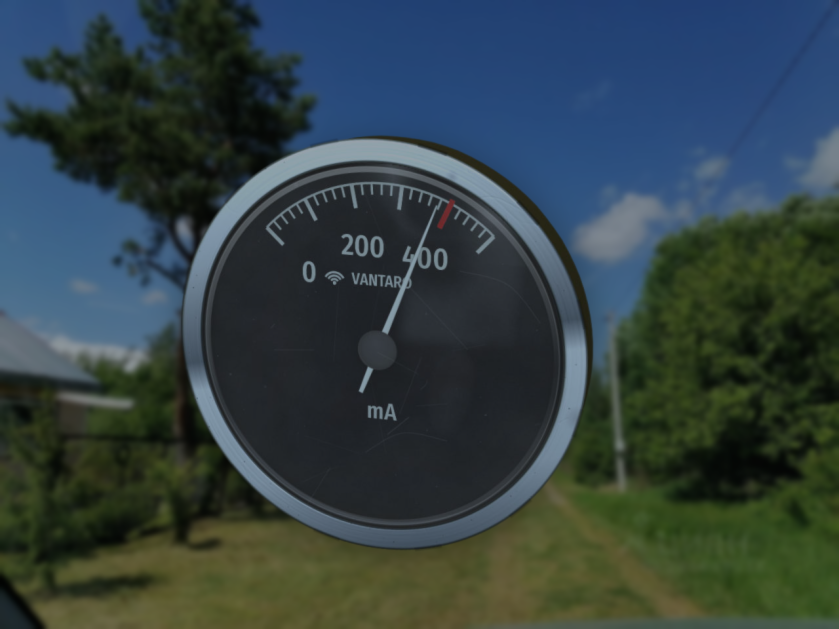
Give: 380 mA
